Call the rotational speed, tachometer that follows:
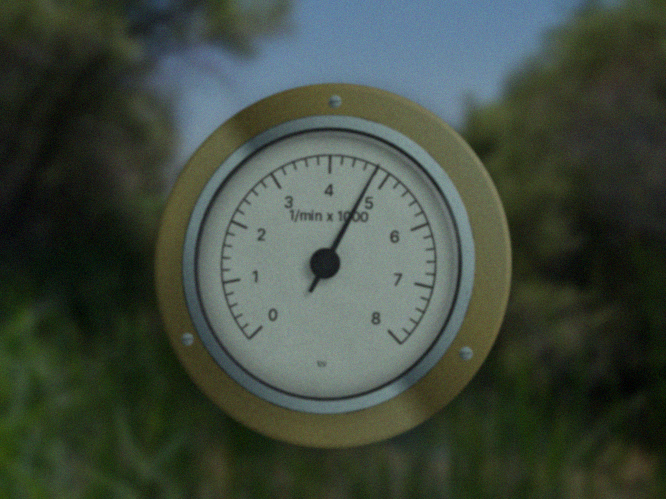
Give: 4800 rpm
